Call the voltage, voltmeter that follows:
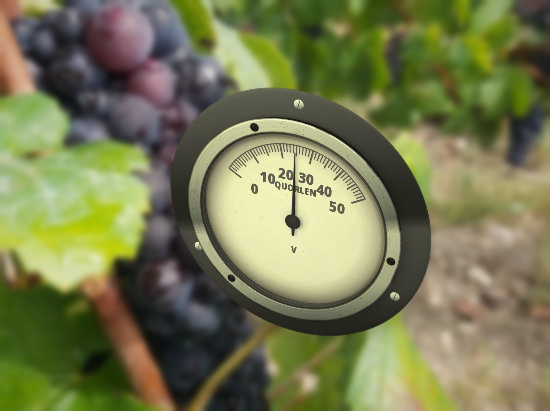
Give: 25 V
